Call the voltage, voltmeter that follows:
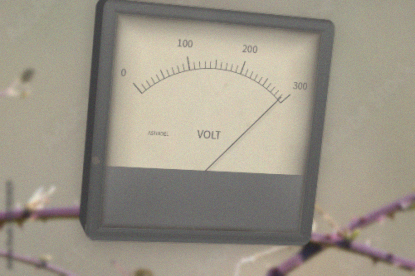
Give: 290 V
